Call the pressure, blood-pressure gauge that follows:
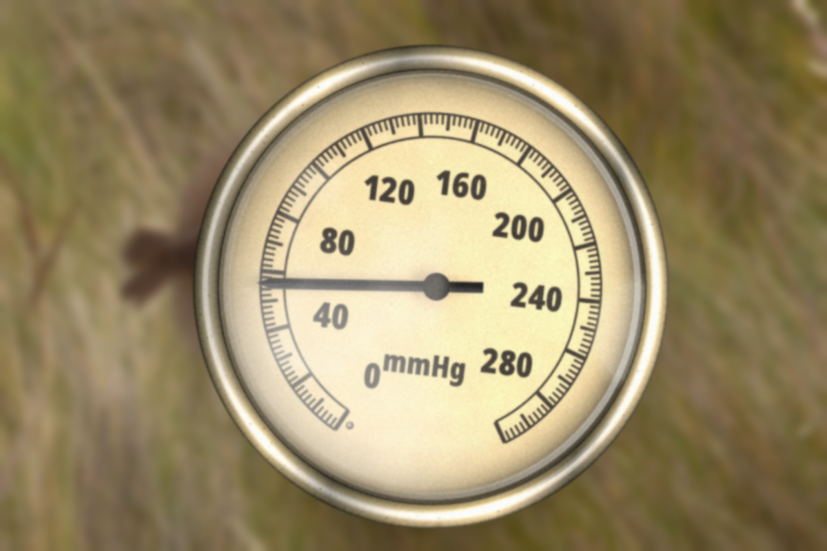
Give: 56 mmHg
